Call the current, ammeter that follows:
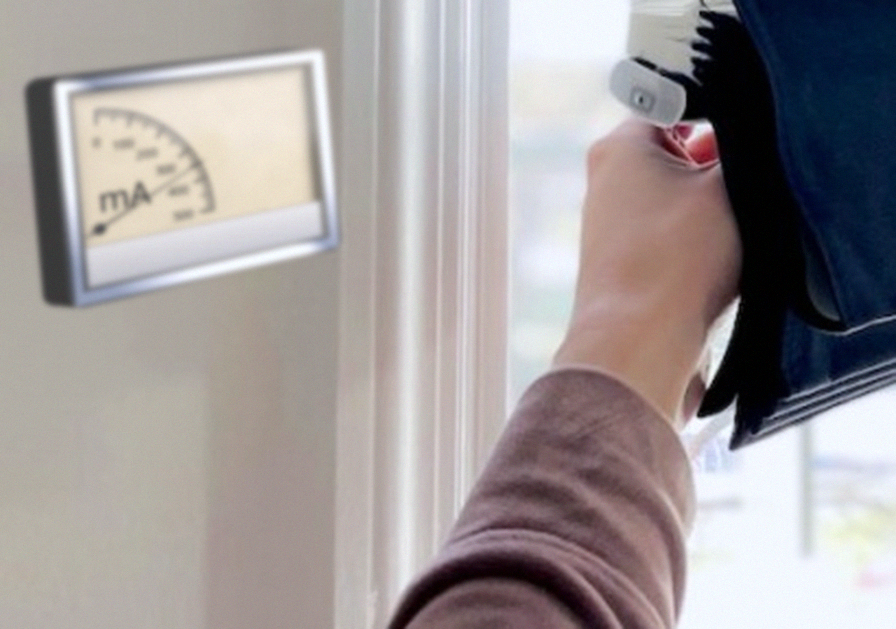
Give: 350 mA
